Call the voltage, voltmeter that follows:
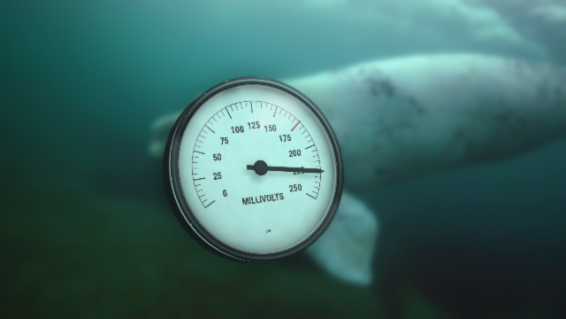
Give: 225 mV
